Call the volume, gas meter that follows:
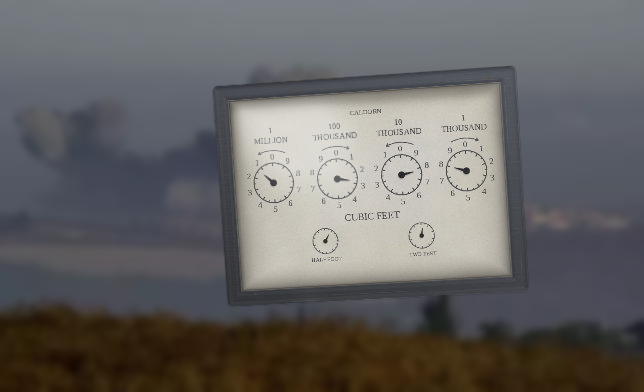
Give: 127800 ft³
